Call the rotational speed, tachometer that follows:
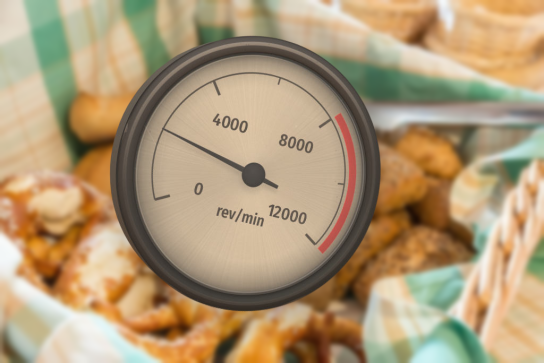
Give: 2000 rpm
